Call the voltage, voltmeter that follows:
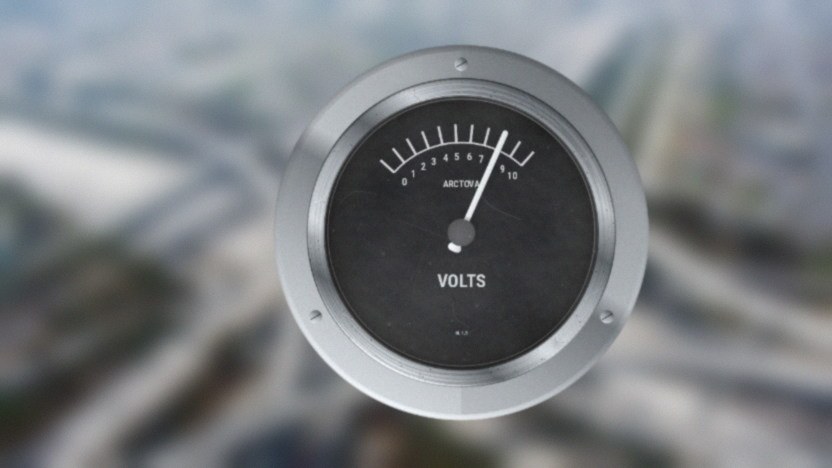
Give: 8 V
